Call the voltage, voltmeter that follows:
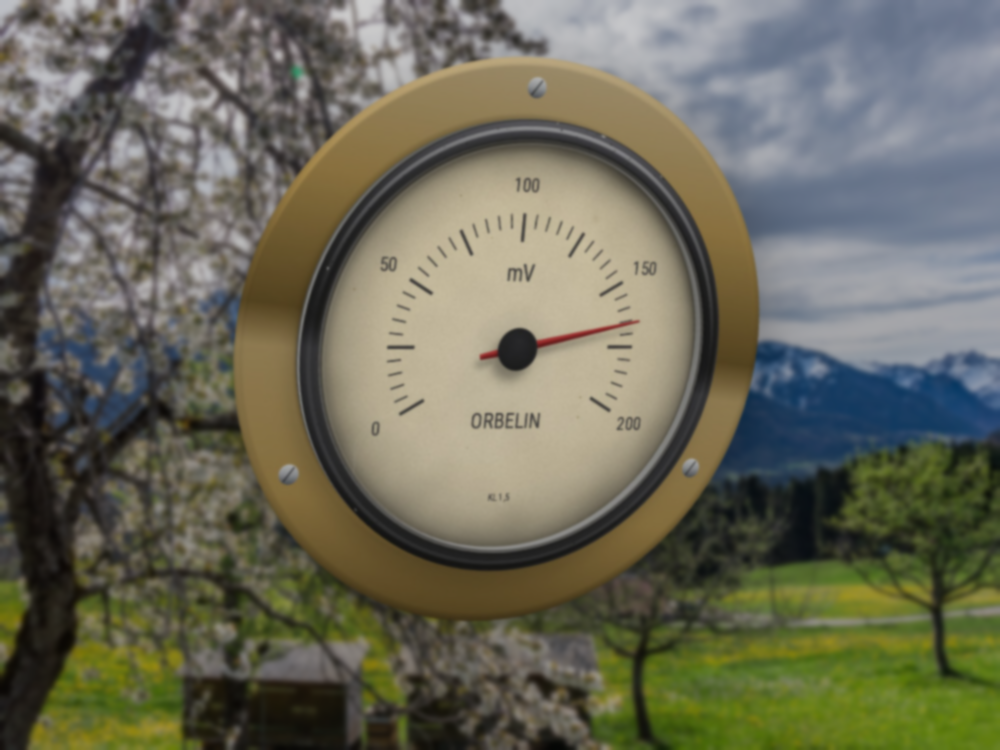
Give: 165 mV
